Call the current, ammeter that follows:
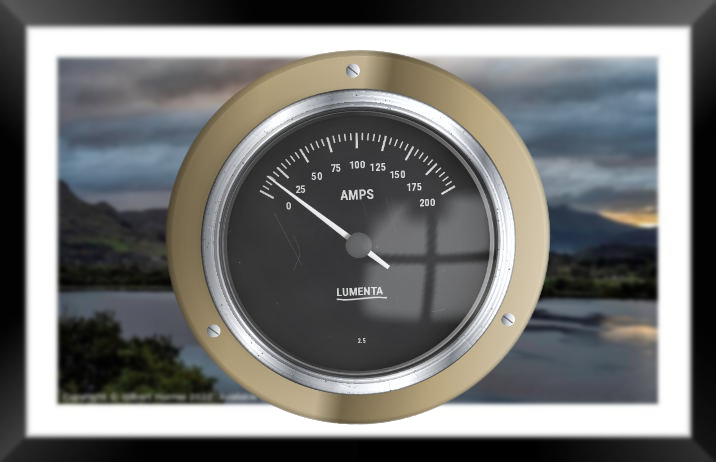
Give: 15 A
